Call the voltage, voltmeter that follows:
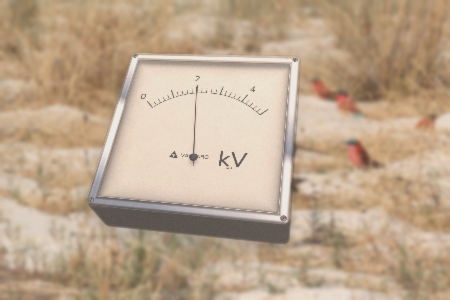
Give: 2 kV
